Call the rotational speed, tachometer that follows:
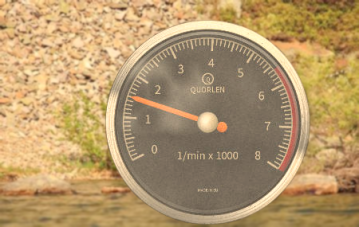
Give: 1500 rpm
